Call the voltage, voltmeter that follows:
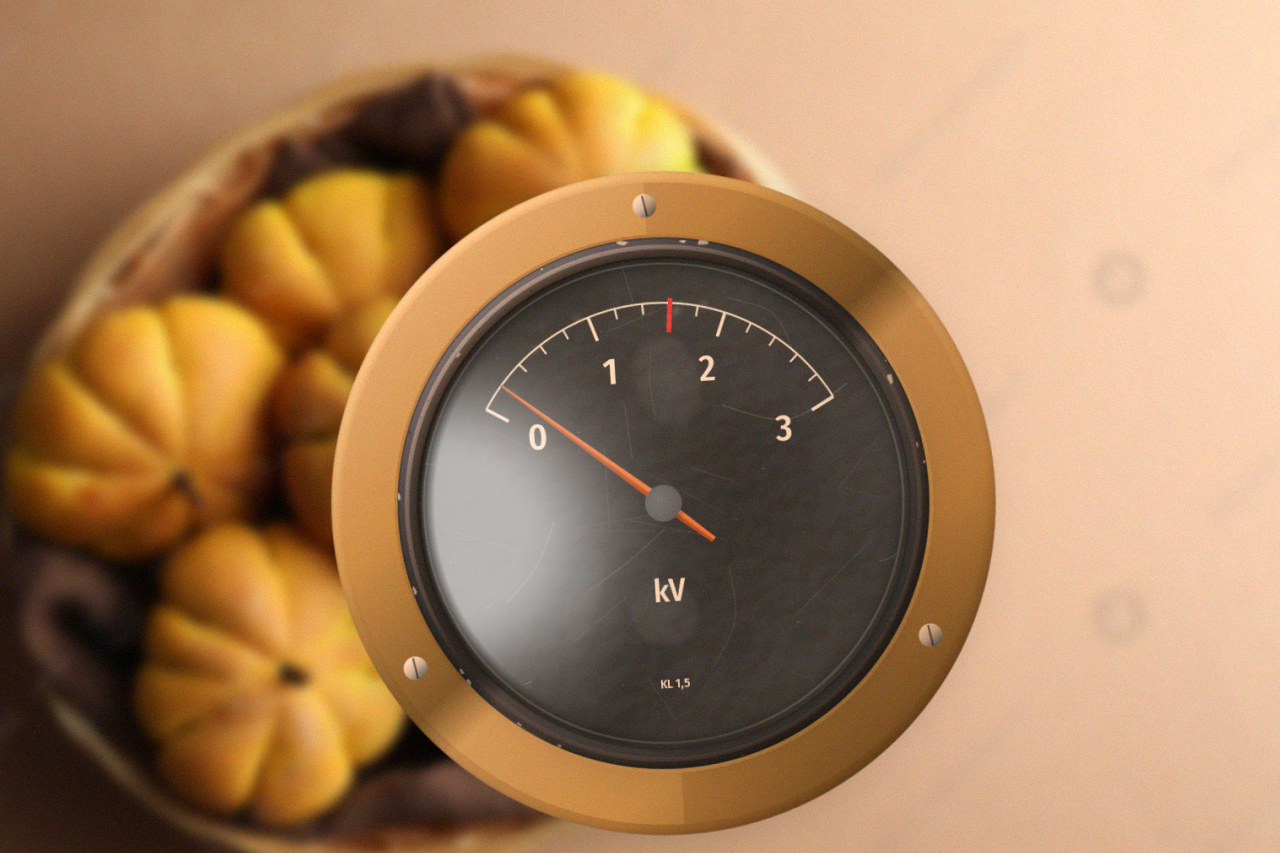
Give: 0.2 kV
